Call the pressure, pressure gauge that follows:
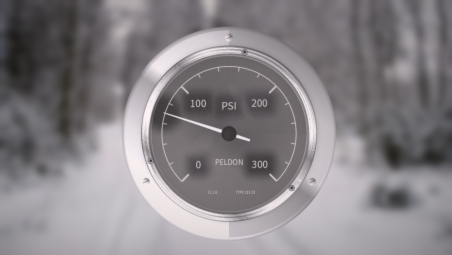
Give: 70 psi
